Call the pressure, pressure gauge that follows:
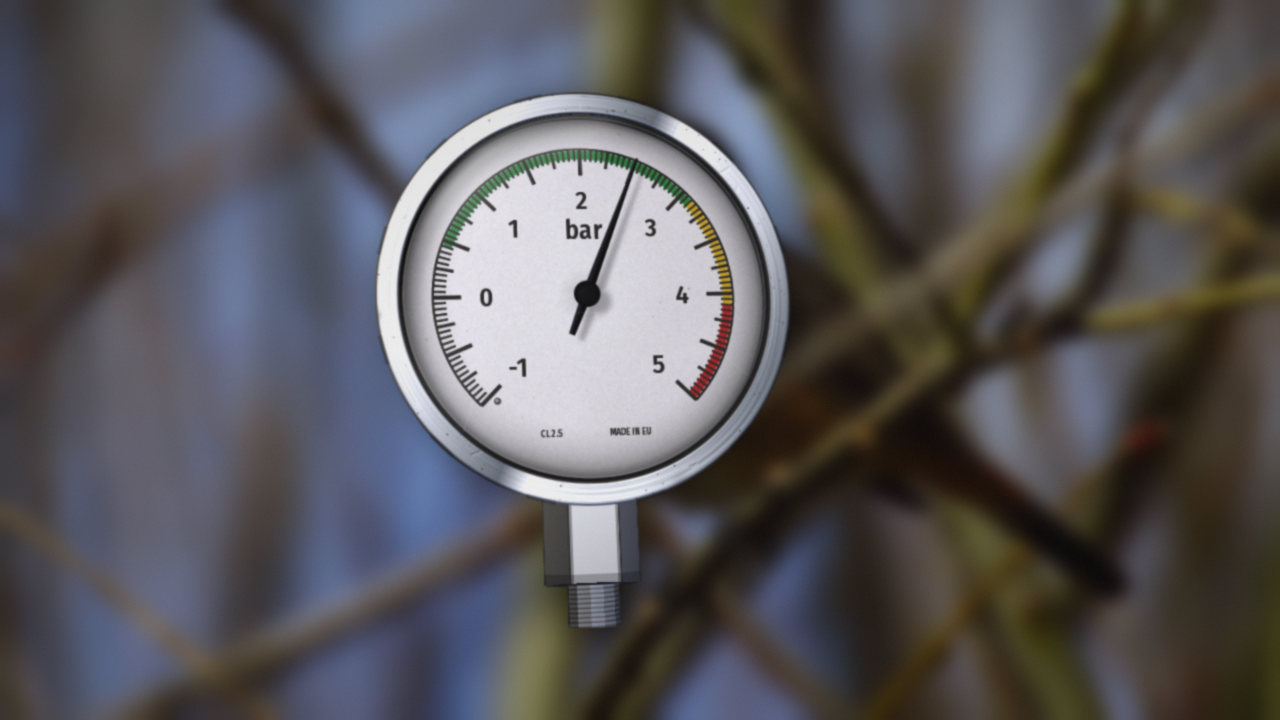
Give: 2.5 bar
